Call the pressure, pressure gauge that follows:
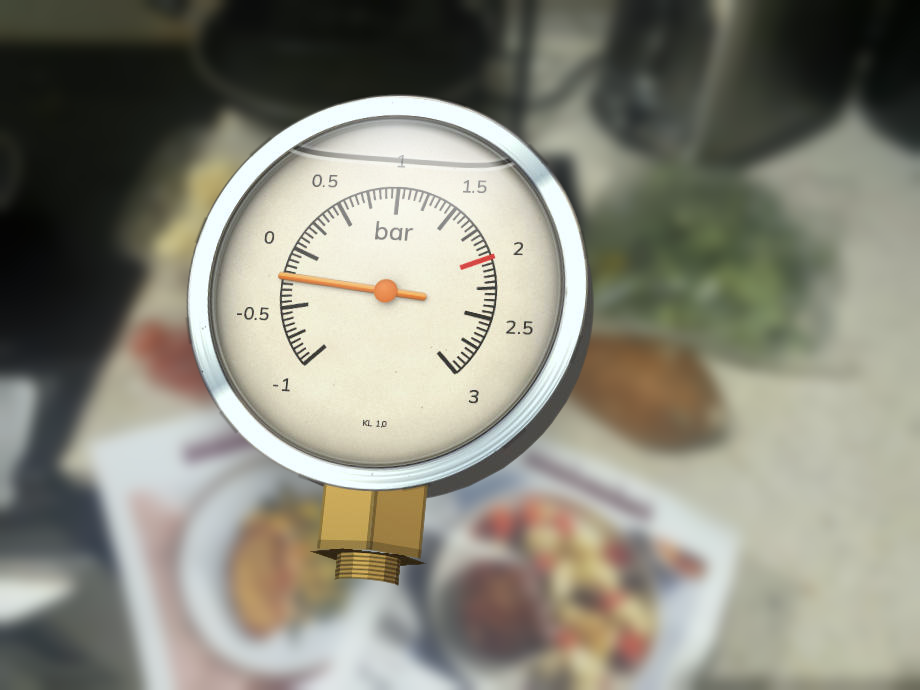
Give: -0.25 bar
